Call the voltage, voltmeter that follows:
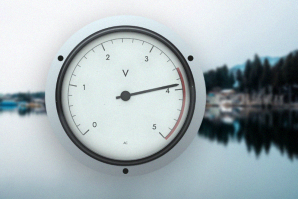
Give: 3.9 V
